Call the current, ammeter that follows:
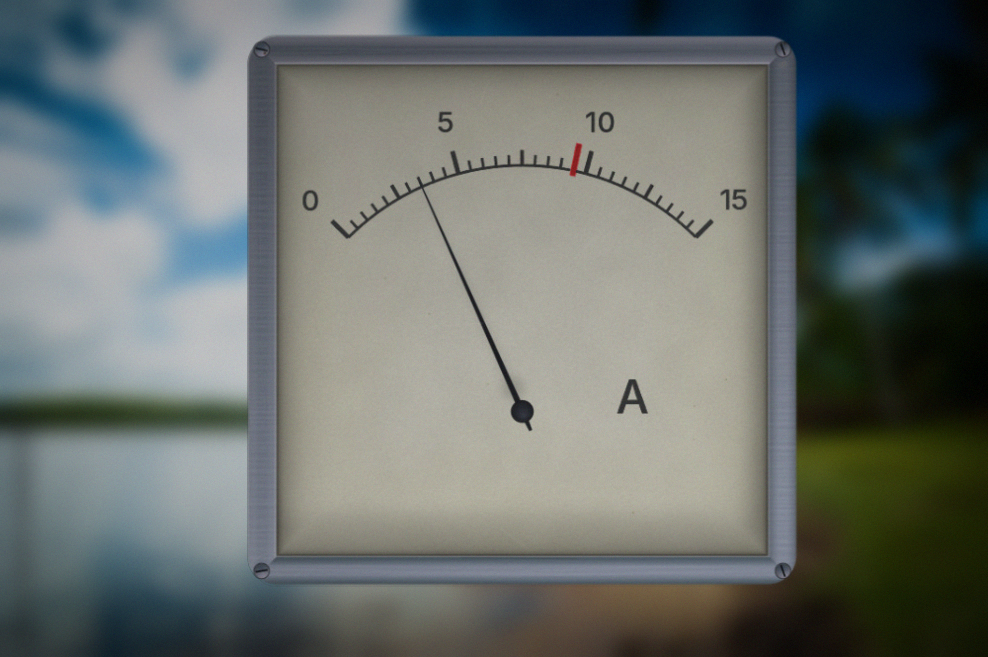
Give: 3.5 A
